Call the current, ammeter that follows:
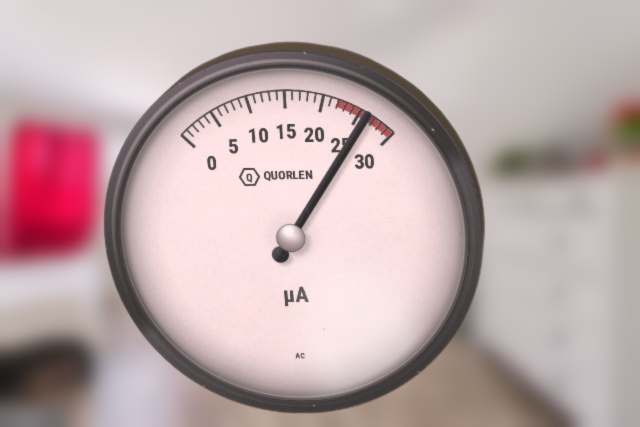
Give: 26 µA
